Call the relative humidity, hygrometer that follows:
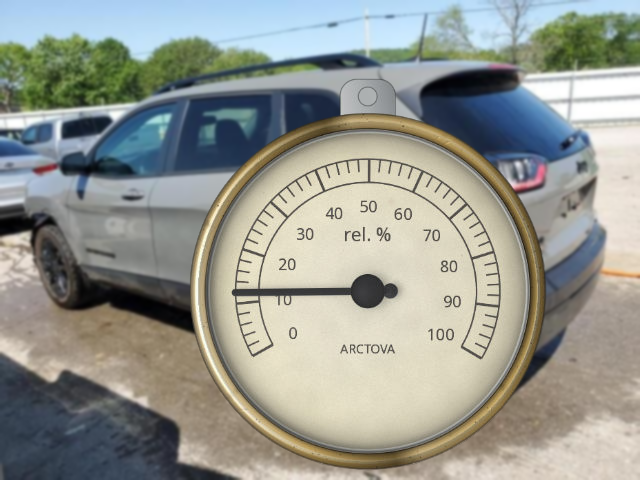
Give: 12 %
